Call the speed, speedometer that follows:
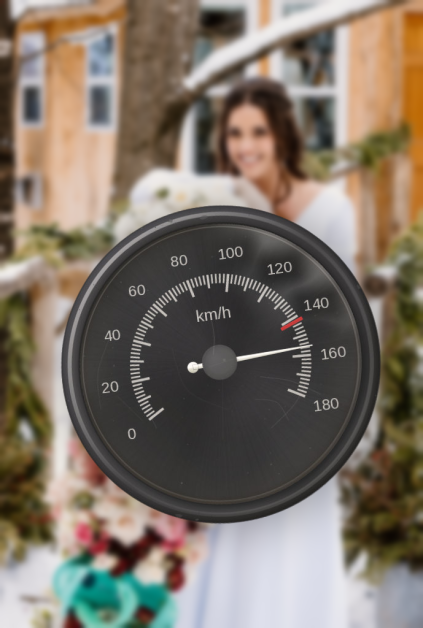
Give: 156 km/h
